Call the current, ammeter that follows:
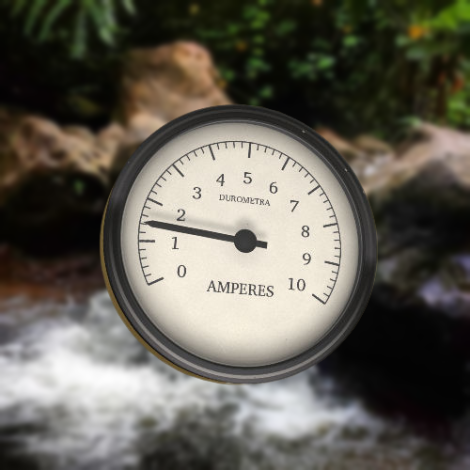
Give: 1.4 A
